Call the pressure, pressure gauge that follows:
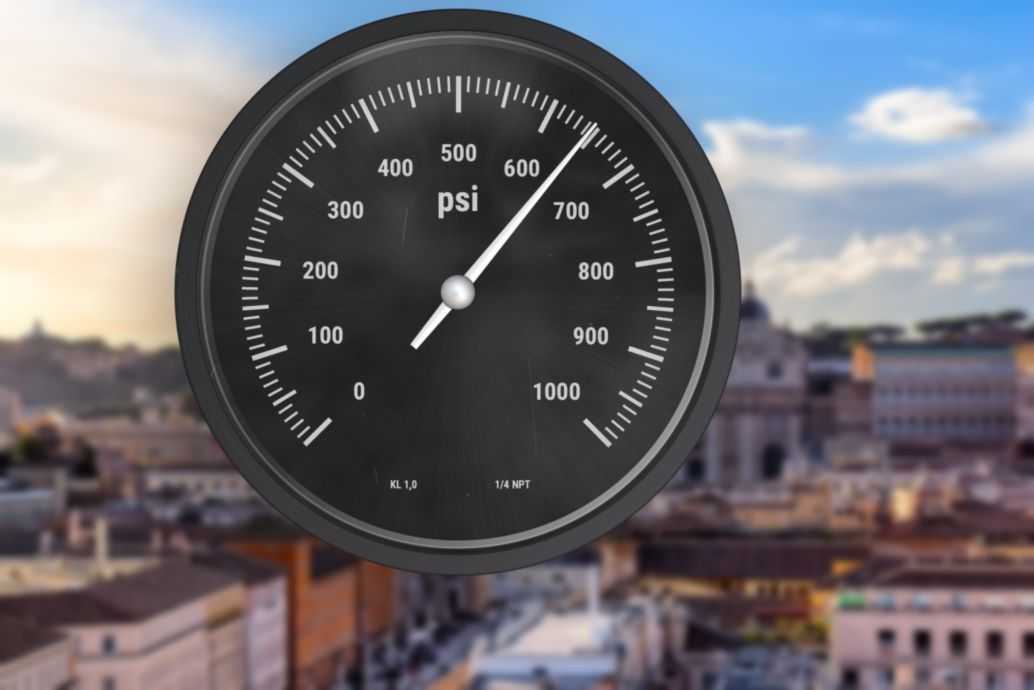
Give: 645 psi
